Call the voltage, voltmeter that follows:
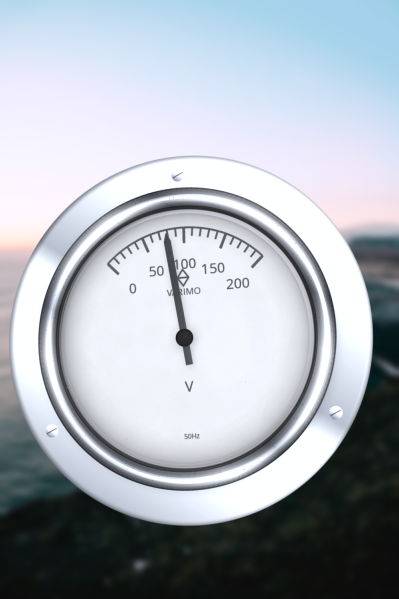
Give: 80 V
